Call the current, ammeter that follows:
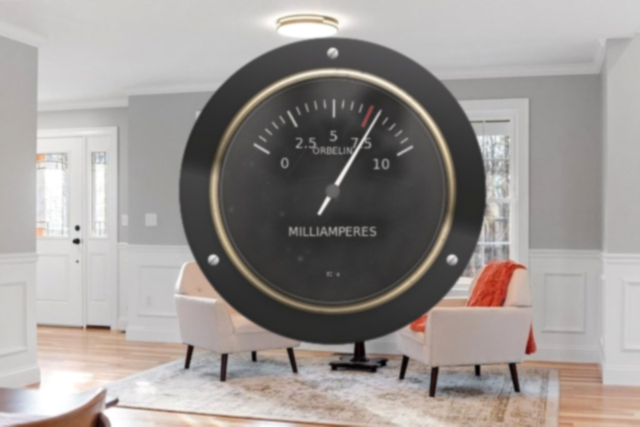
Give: 7.5 mA
